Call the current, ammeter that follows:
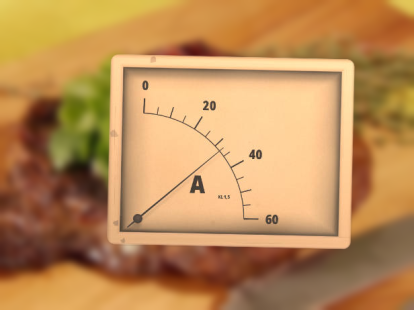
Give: 32.5 A
